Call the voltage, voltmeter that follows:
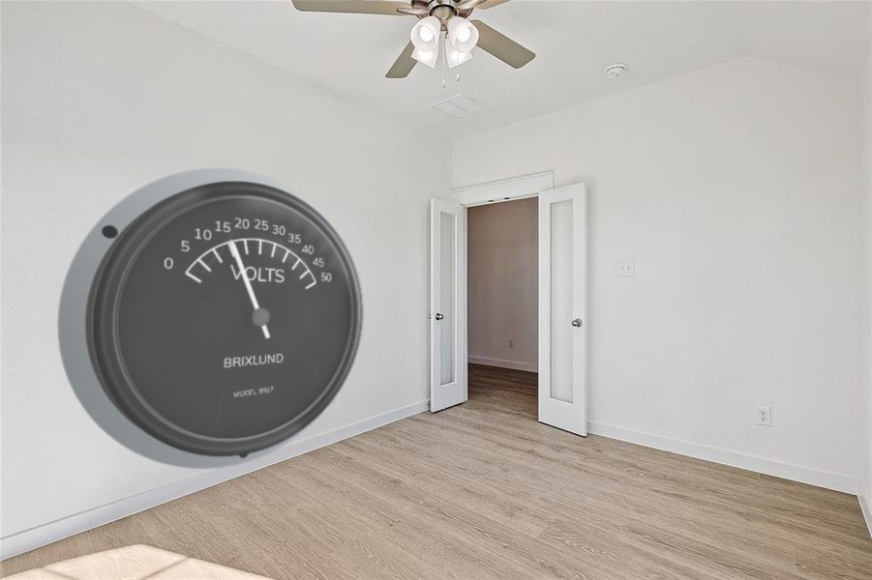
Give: 15 V
